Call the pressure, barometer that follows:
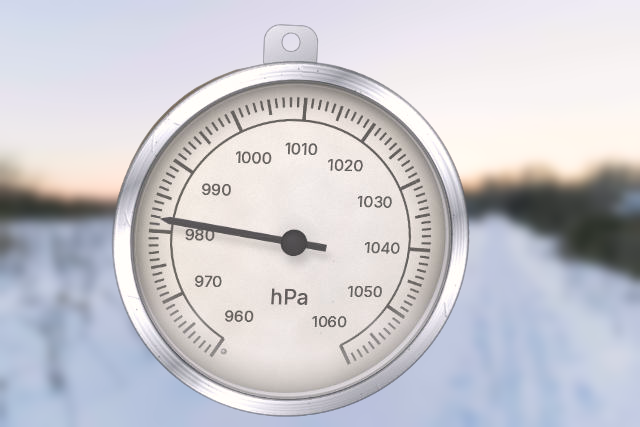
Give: 982 hPa
